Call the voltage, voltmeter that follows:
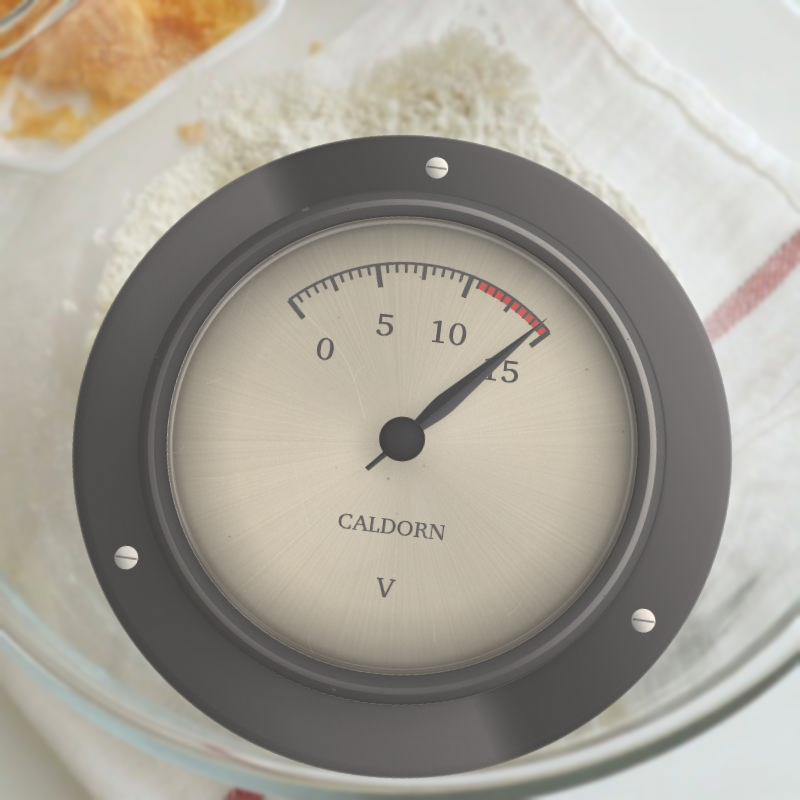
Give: 14.5 V
